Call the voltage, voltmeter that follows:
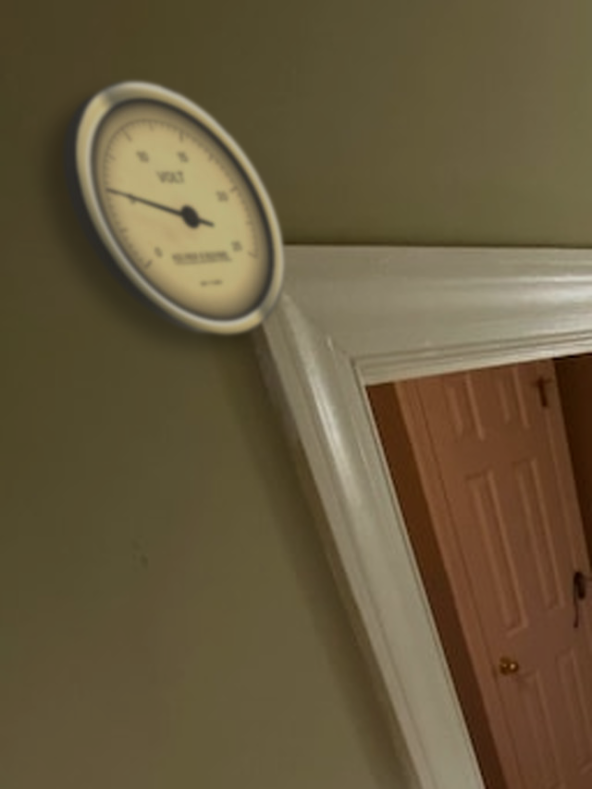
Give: 5 V
